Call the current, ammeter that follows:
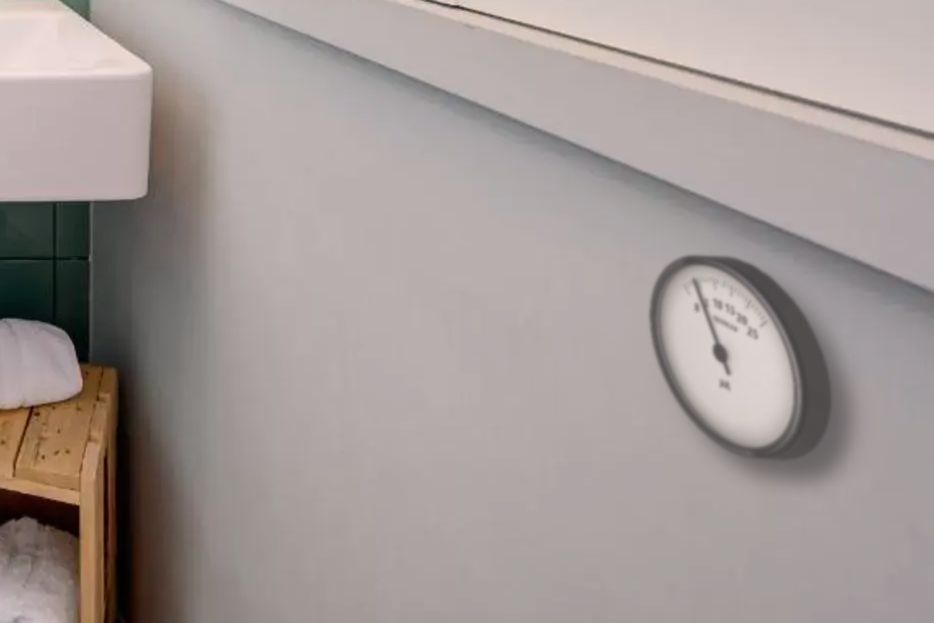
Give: 5 µA
